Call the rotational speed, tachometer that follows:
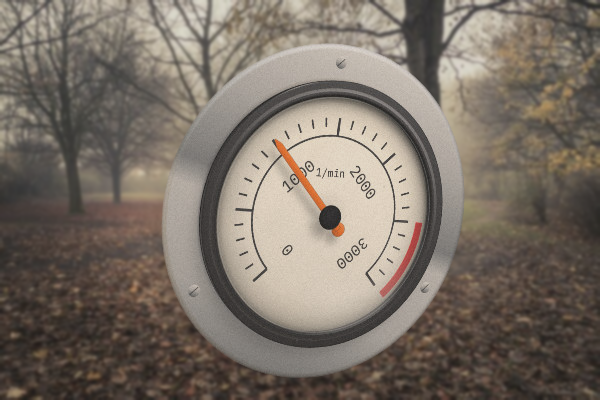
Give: 1000 rpm
